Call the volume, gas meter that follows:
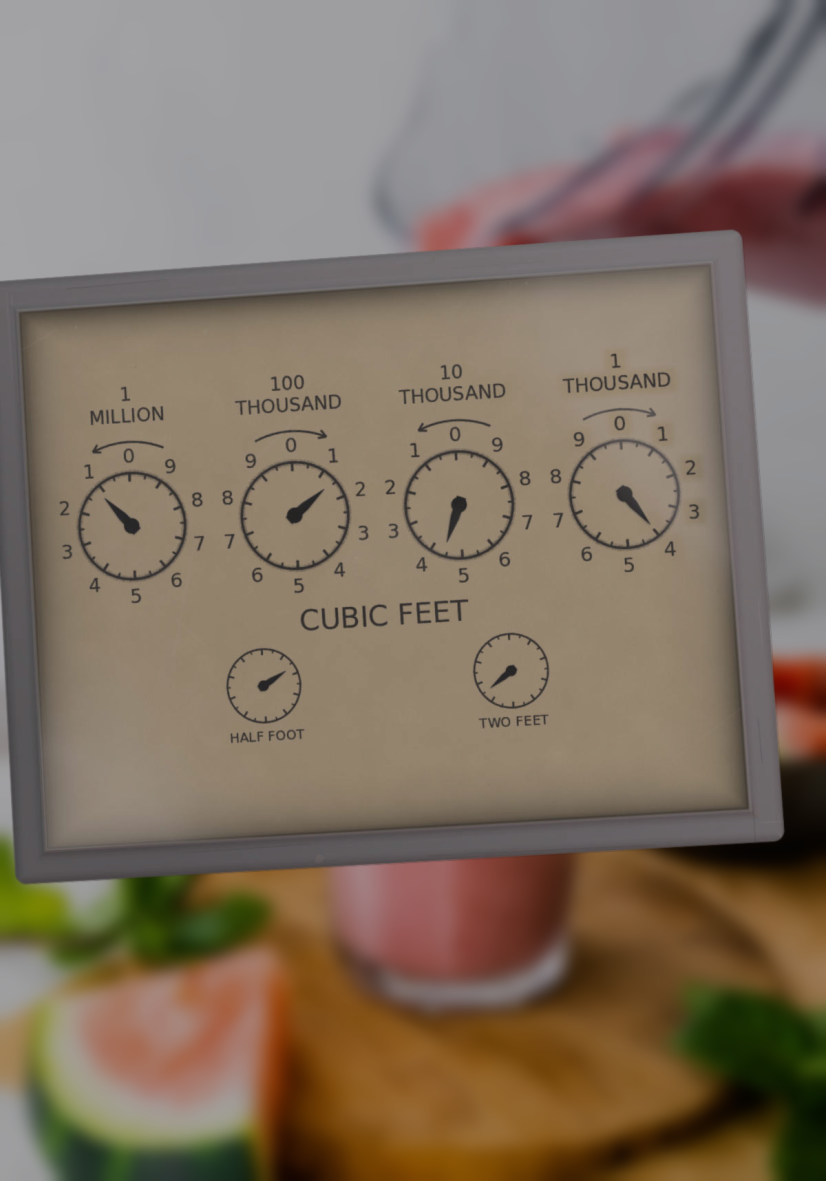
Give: 114400 ft³
